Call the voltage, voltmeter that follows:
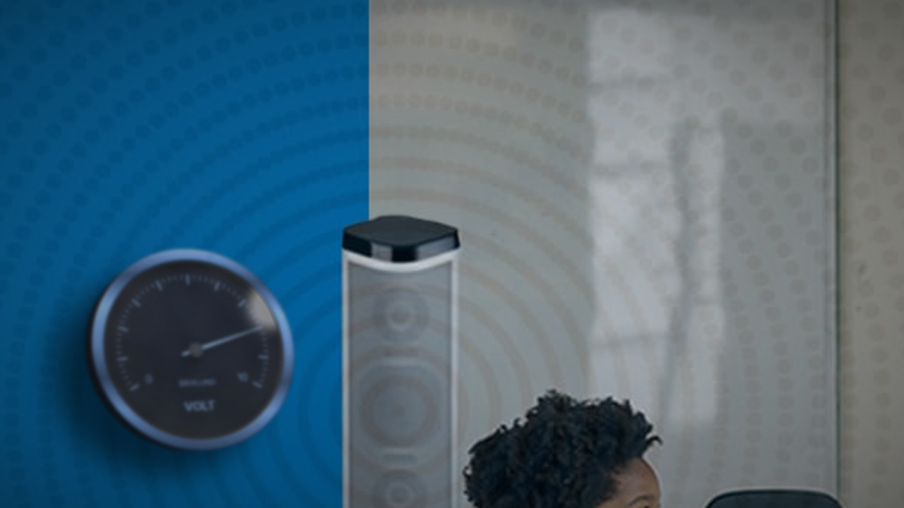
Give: 8 V
